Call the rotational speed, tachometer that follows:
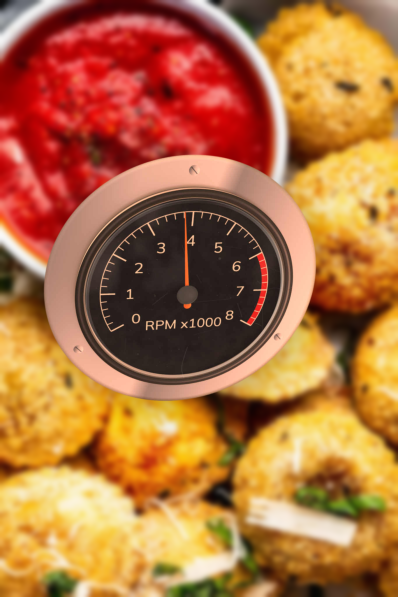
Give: 3800 rpm
